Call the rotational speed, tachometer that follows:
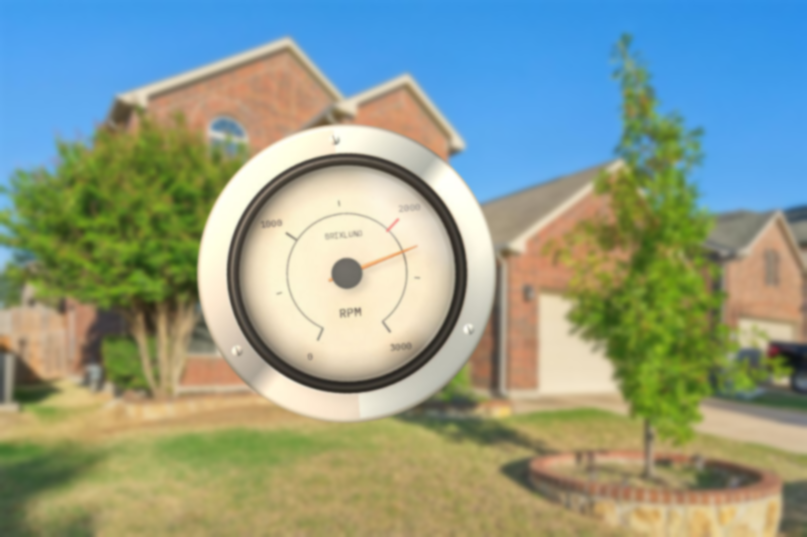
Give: 2250 rpm
